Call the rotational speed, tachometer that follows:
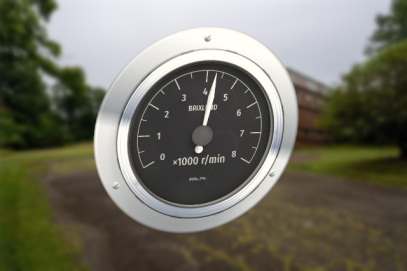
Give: 4250 rpm
